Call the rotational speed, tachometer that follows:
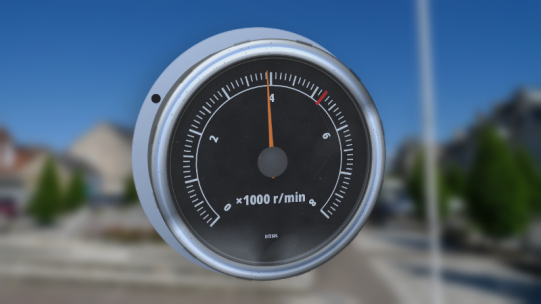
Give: 3900 rpm
